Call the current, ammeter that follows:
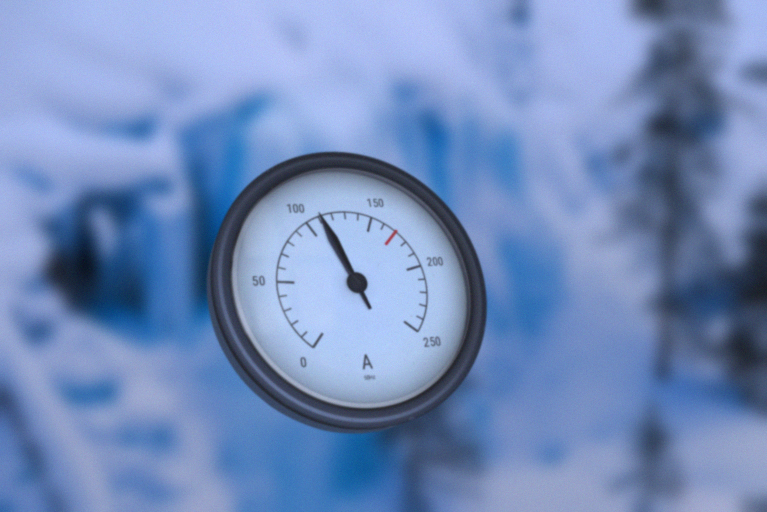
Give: 110 A
